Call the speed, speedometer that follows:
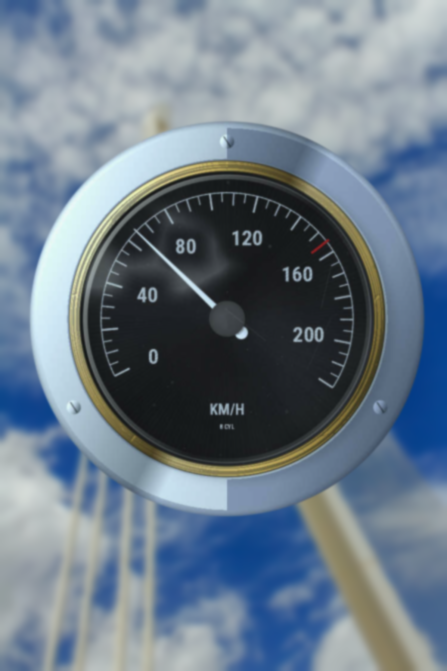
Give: 65 km/h
